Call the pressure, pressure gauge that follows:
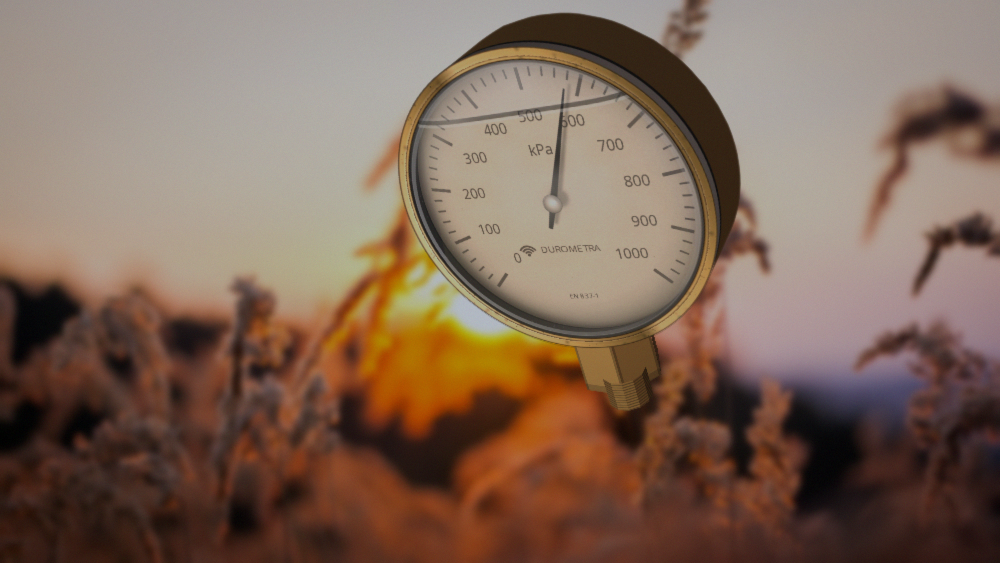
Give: 580 kPa
